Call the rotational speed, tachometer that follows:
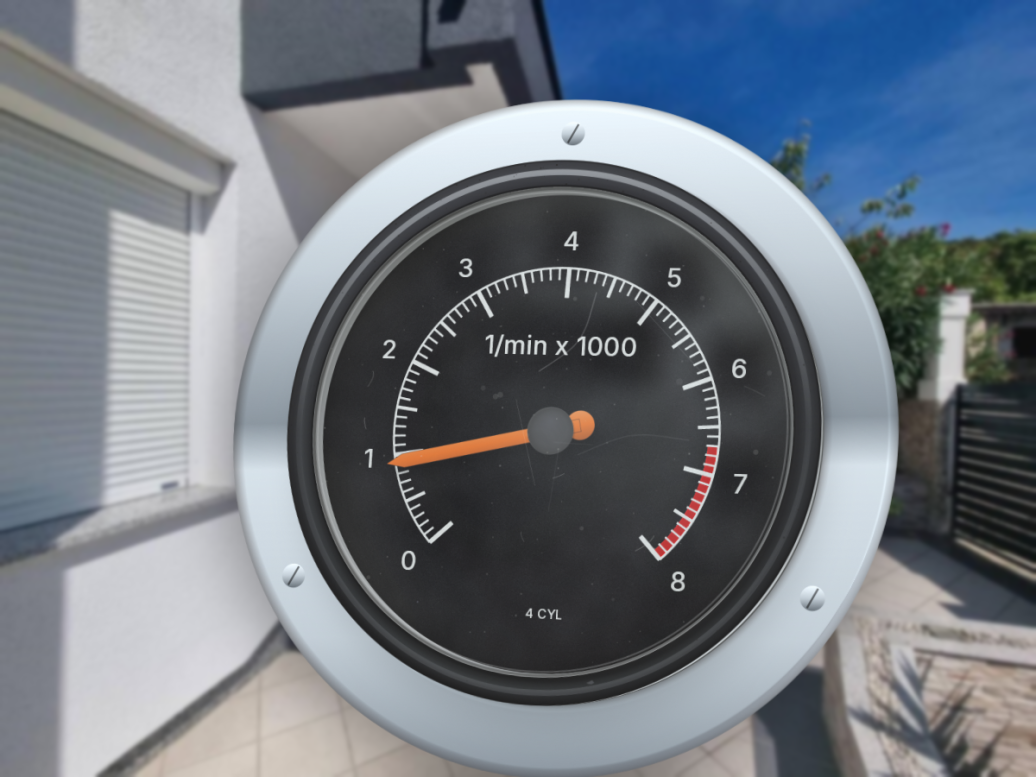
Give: 900 rpm
